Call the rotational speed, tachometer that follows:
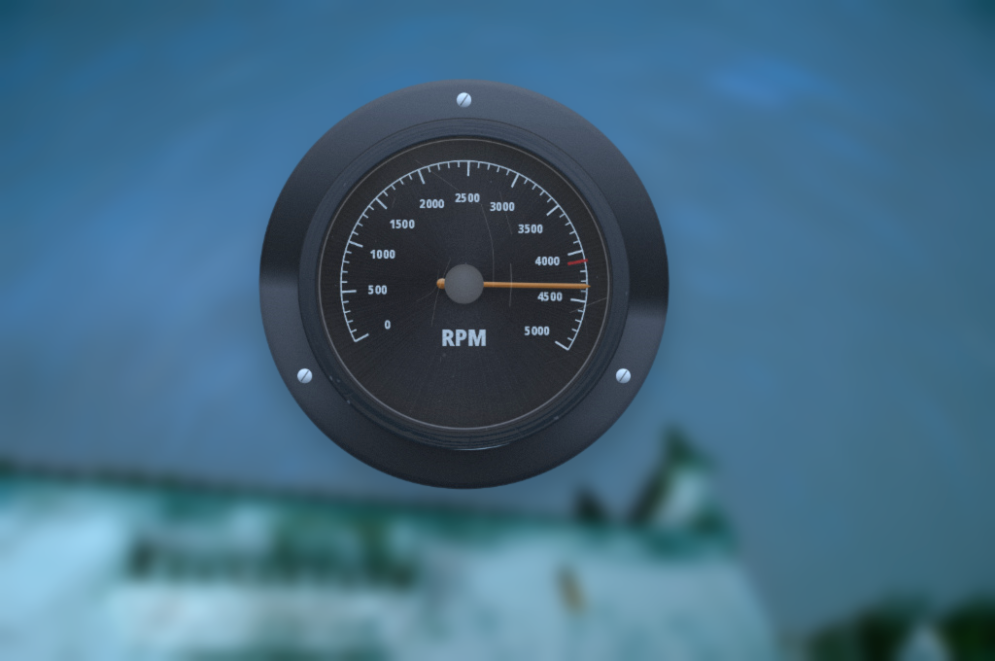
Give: 4350 rpm
